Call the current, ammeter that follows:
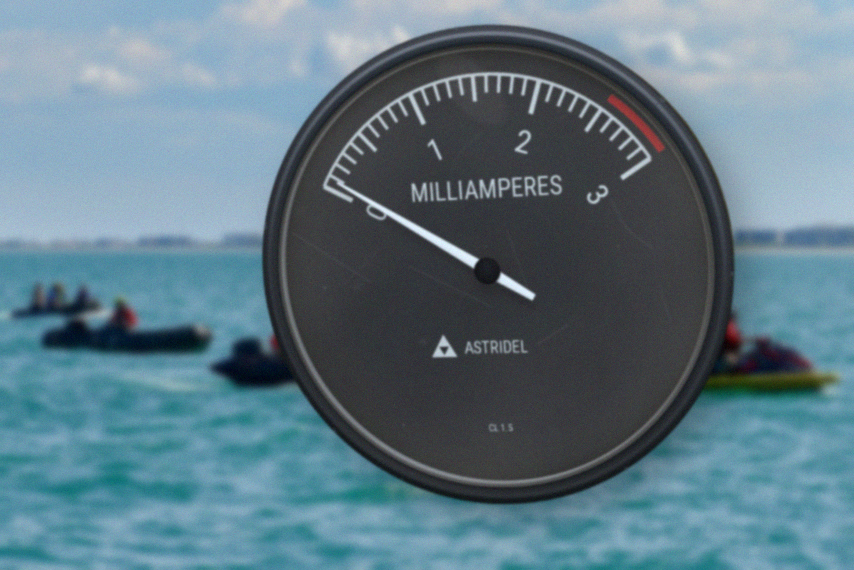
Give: 0.1 mA
